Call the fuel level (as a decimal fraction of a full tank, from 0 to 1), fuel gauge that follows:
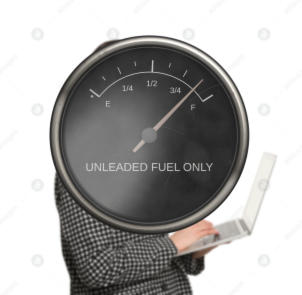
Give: 0.875
